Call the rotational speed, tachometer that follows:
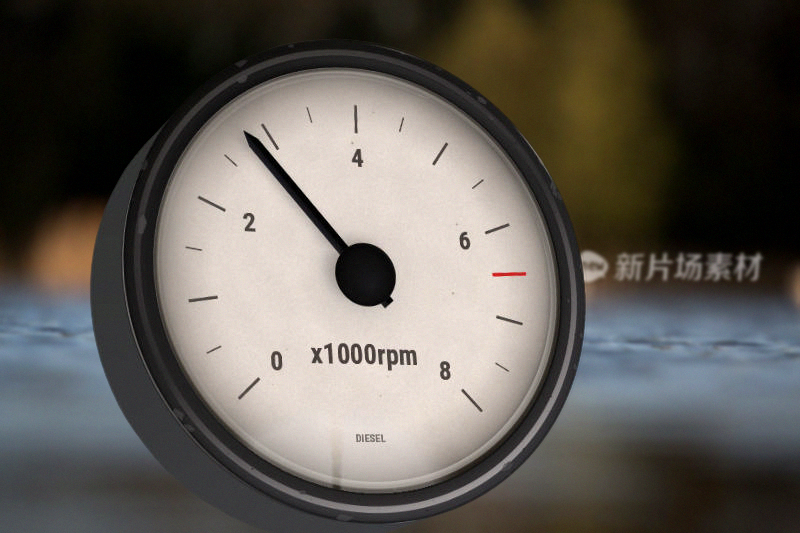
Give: 2750 rpm
